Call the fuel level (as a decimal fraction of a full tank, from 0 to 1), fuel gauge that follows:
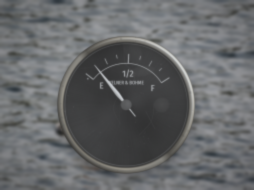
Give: 0.125
